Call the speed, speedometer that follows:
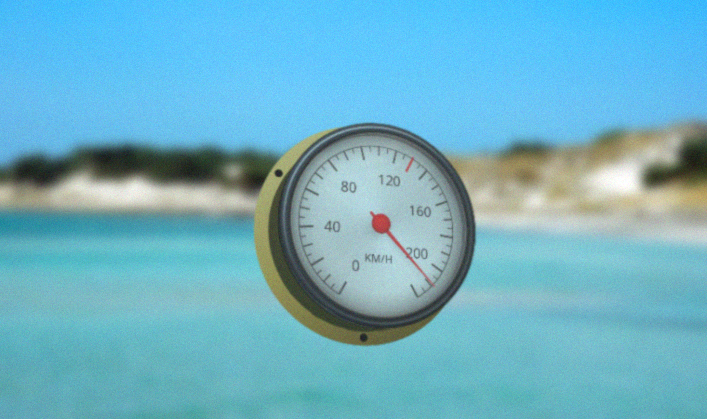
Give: 210 km/h
